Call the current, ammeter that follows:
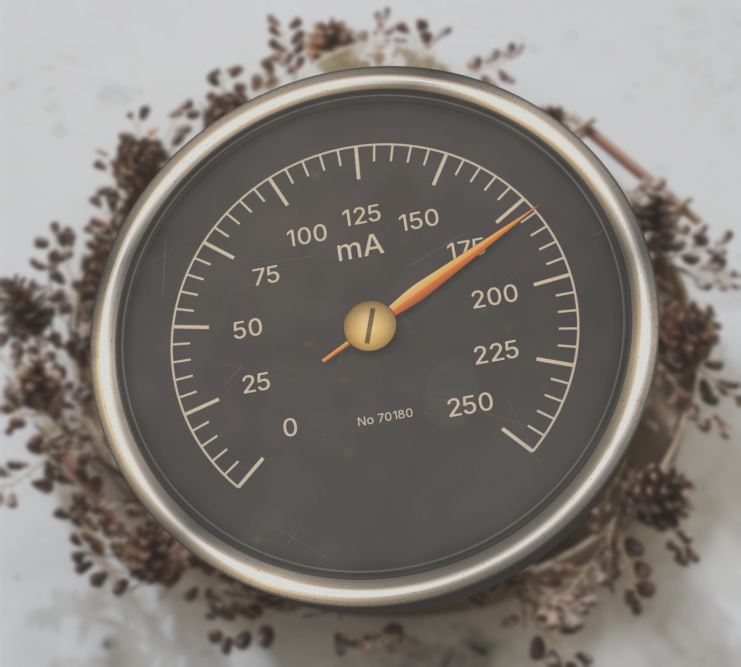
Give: 180 mA
